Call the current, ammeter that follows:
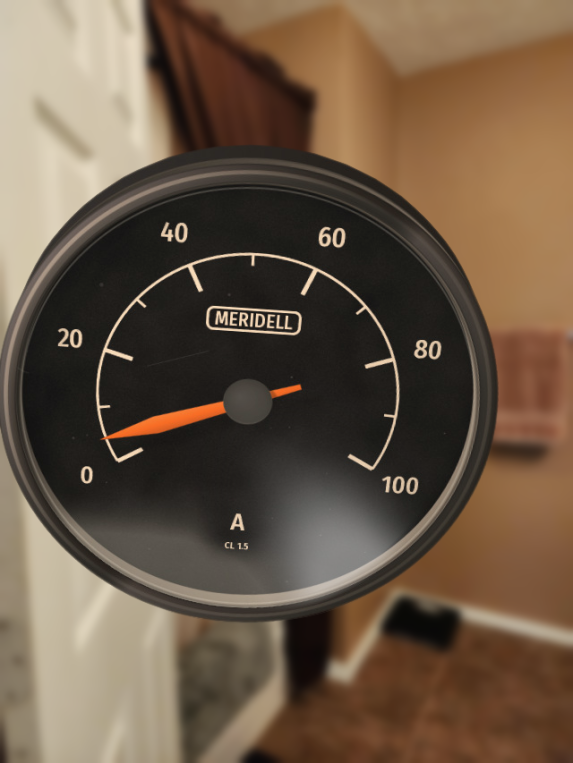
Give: 5 A
